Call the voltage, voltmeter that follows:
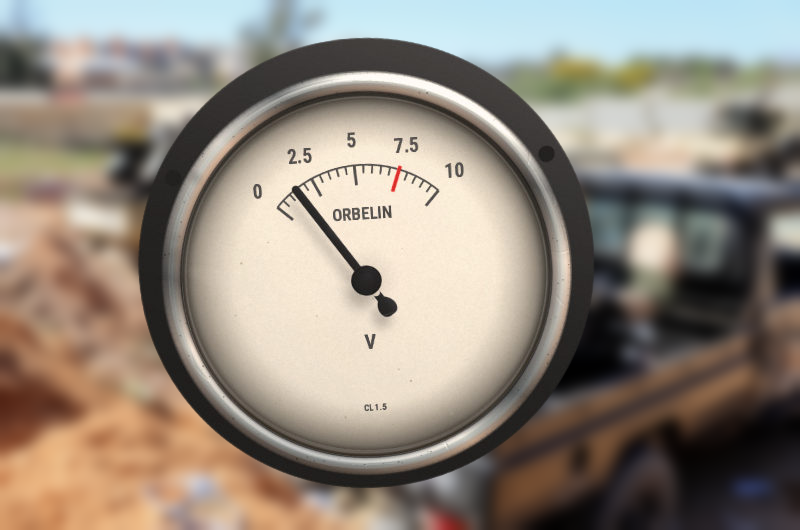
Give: 1.5 V
